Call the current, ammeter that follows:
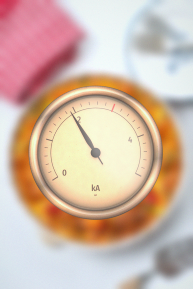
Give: 1.9 kA
